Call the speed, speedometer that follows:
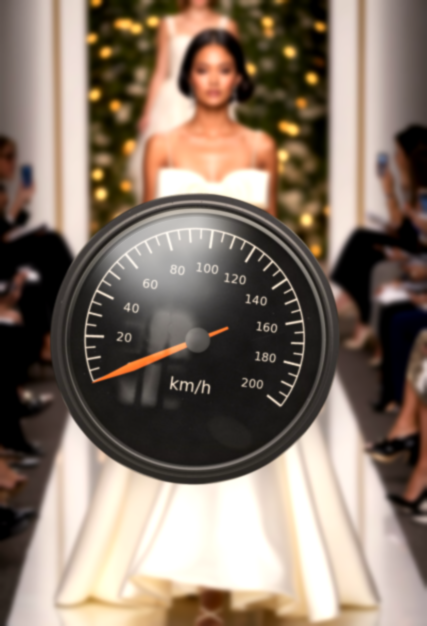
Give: 0 km/h
